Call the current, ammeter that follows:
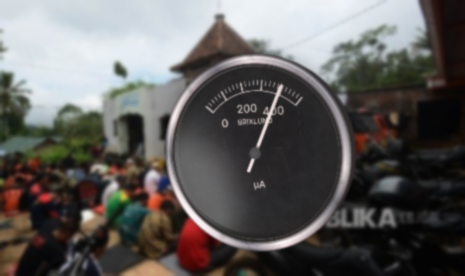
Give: 400 µA
